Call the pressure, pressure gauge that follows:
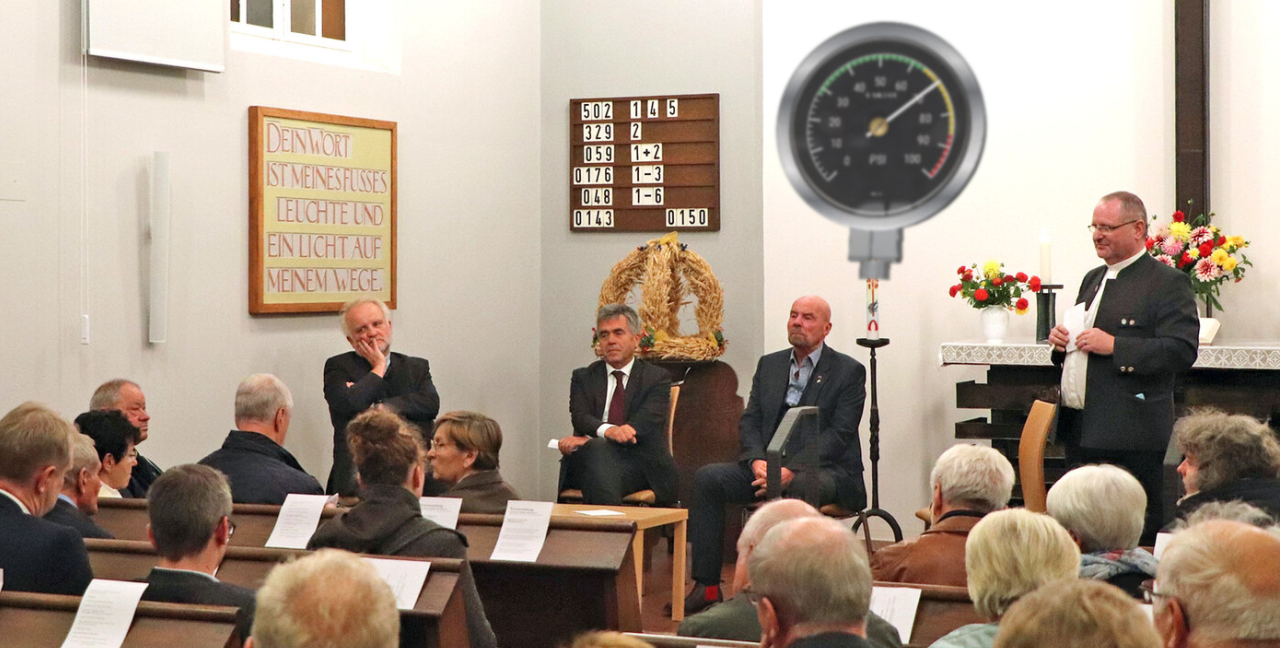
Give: 70 psi
